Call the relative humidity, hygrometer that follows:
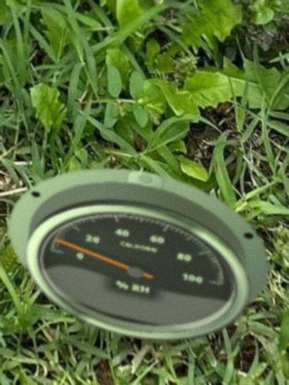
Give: 10 %
